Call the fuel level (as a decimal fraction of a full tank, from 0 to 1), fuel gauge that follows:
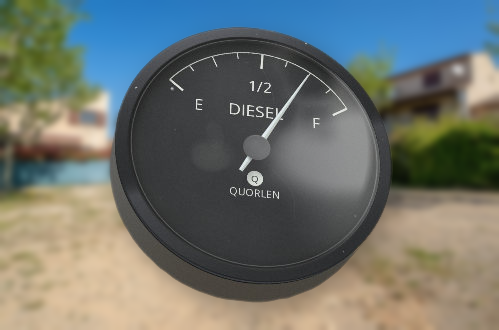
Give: 0.75
